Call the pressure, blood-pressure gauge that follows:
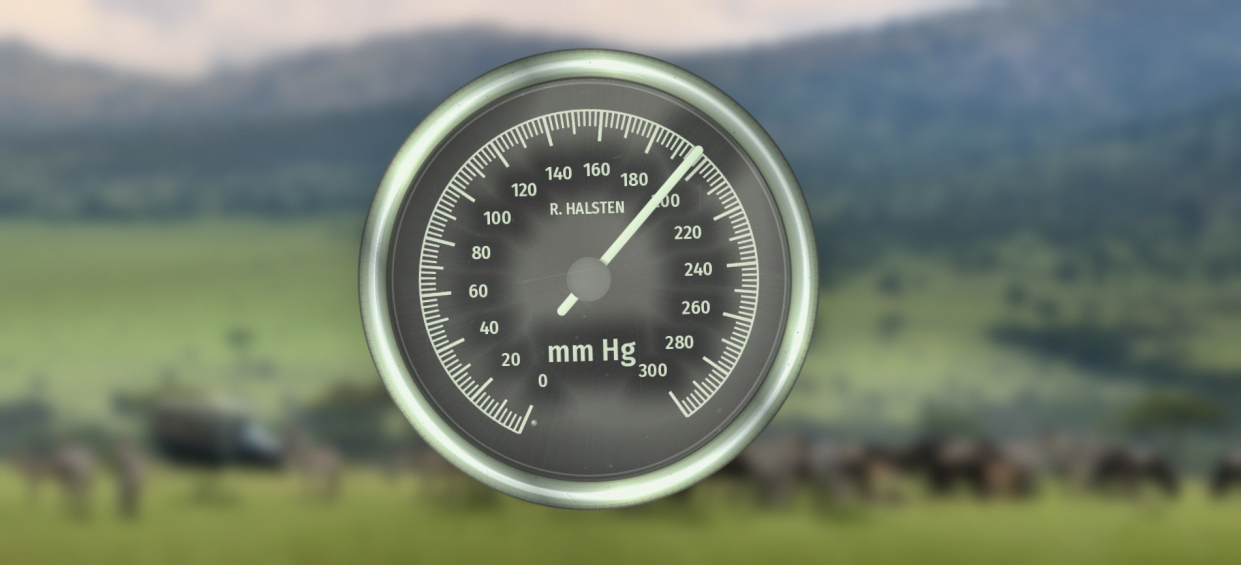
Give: 196 mmHg
